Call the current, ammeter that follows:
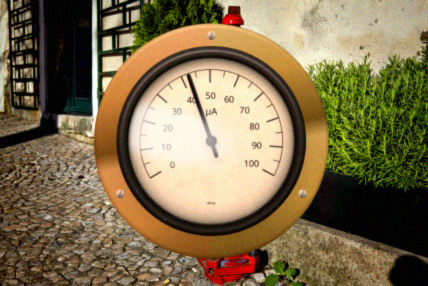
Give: 42.5 µA
